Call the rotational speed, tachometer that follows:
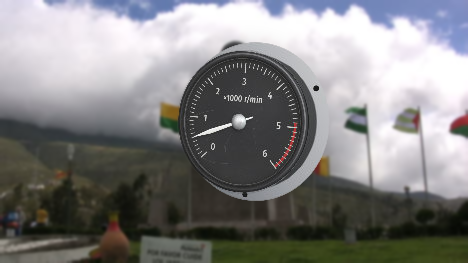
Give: 500 rpm
